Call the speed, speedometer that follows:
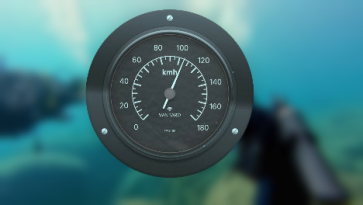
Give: 105 km/h
